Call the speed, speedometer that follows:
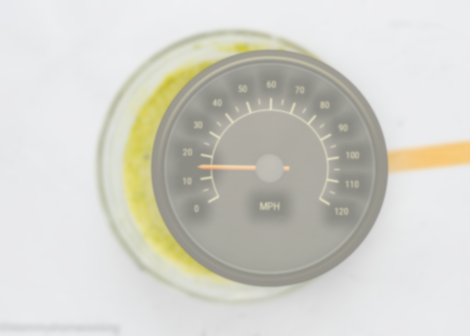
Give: 15 mph
